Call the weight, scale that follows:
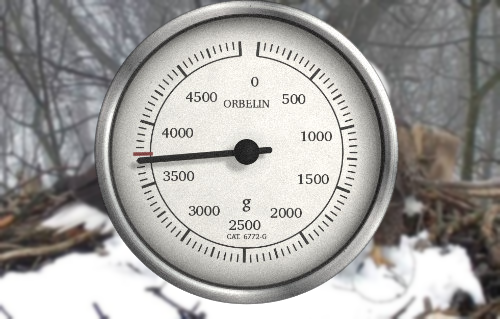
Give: 3700 g
